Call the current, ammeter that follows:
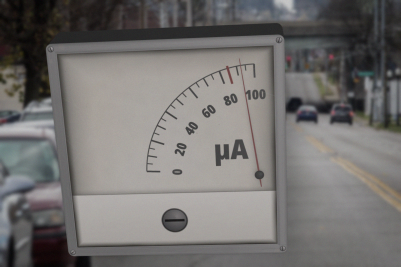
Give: 92.5 µA
